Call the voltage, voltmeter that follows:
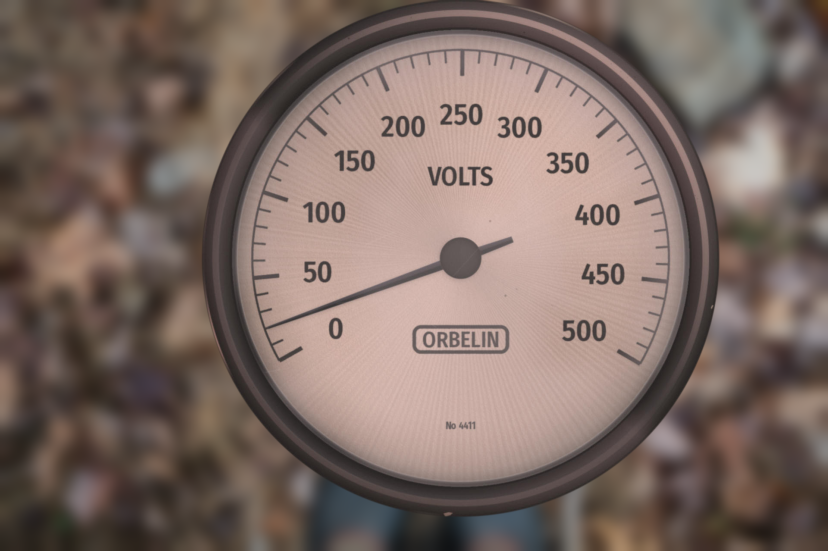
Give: 20 V
